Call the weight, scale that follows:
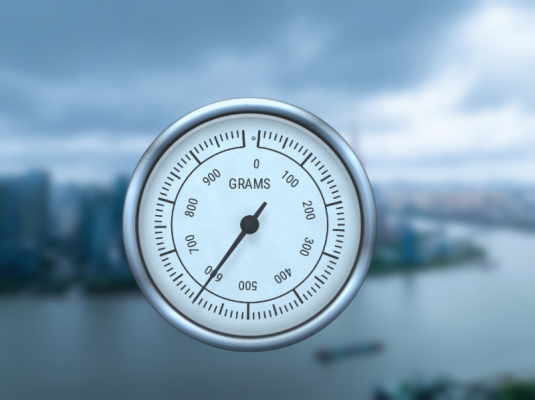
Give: 600 g
